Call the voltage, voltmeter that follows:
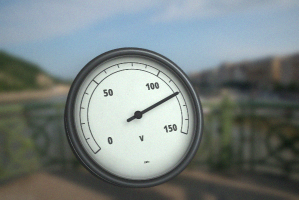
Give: 120 V
